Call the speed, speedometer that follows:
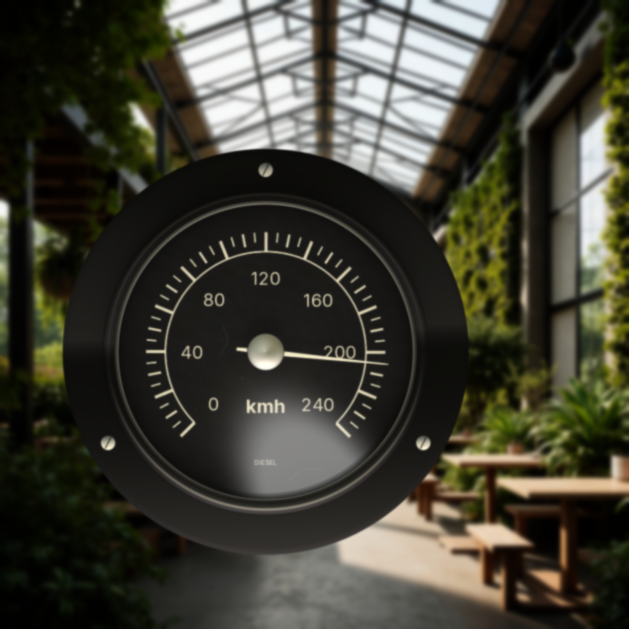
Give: 205 km/h
